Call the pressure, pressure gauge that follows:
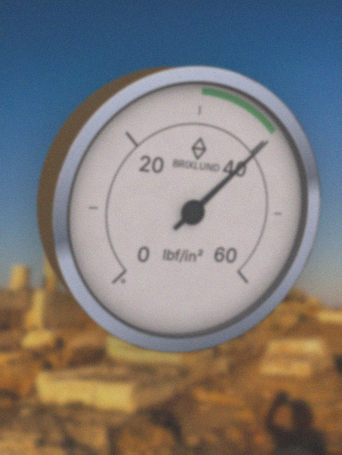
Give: 40 psi
